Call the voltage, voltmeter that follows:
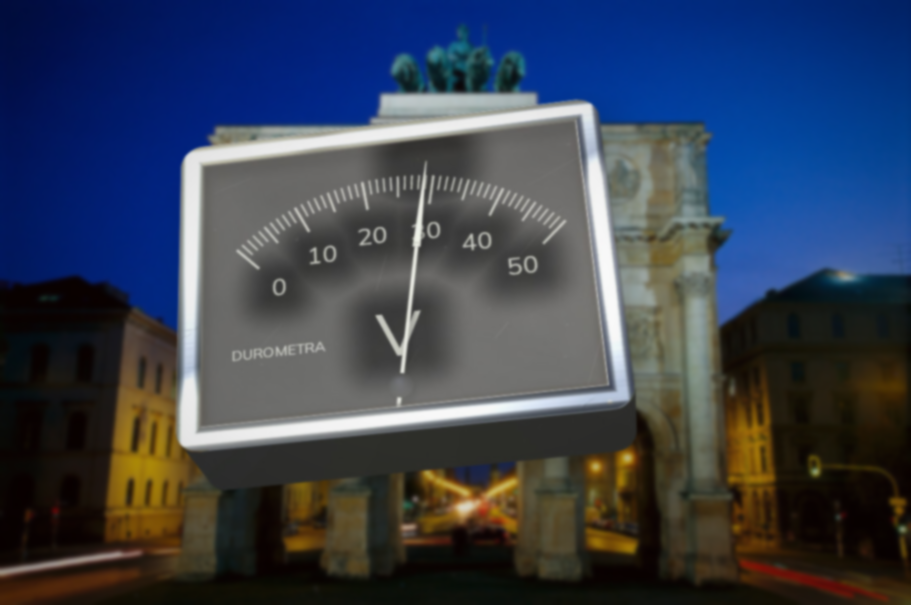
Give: 29 V
